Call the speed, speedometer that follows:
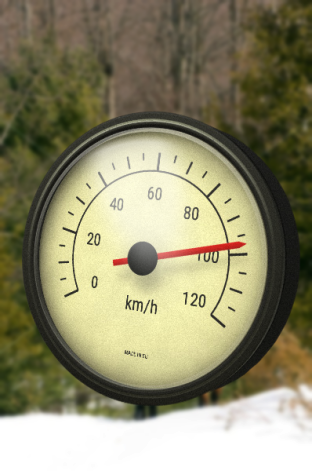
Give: 97.5 km/h
